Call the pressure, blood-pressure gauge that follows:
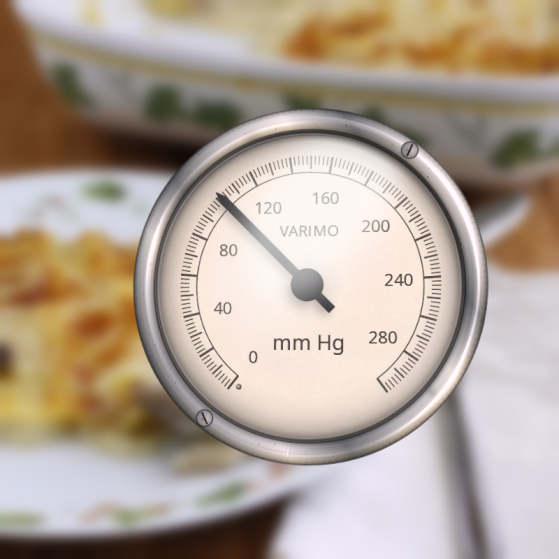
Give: 102 mmHg
